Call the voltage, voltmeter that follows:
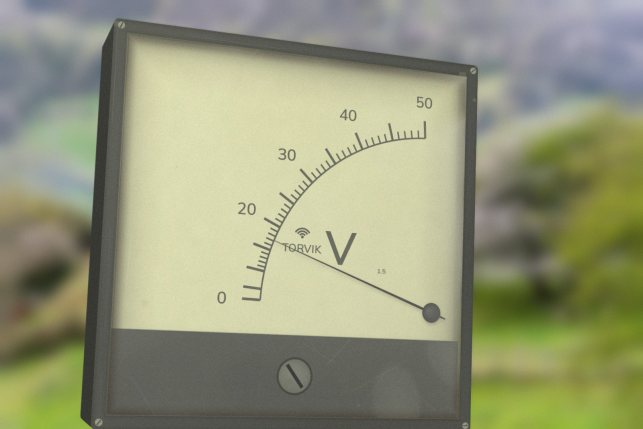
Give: 17 V
